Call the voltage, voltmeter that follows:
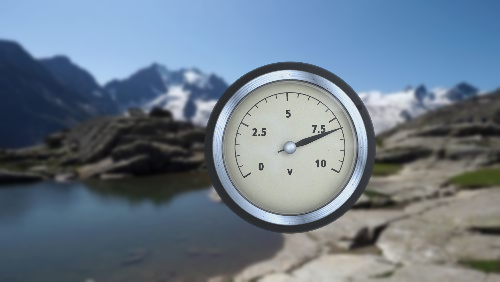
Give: 8 V
